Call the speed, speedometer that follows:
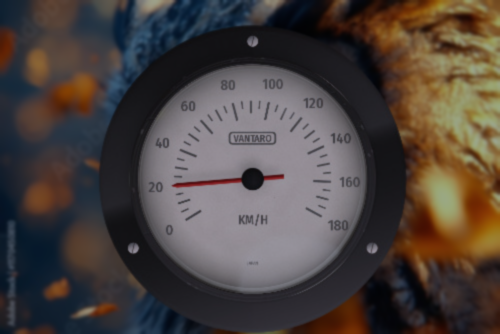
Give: 20 km/h
